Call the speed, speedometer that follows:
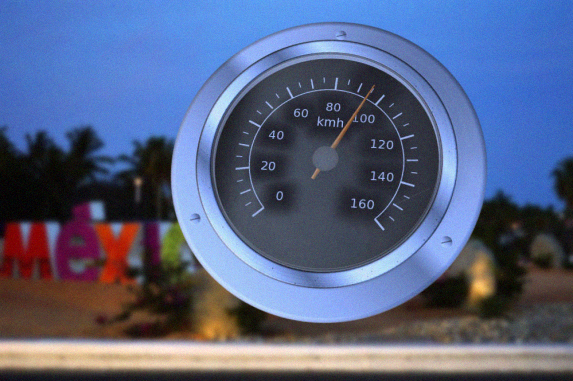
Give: 95 km/h
